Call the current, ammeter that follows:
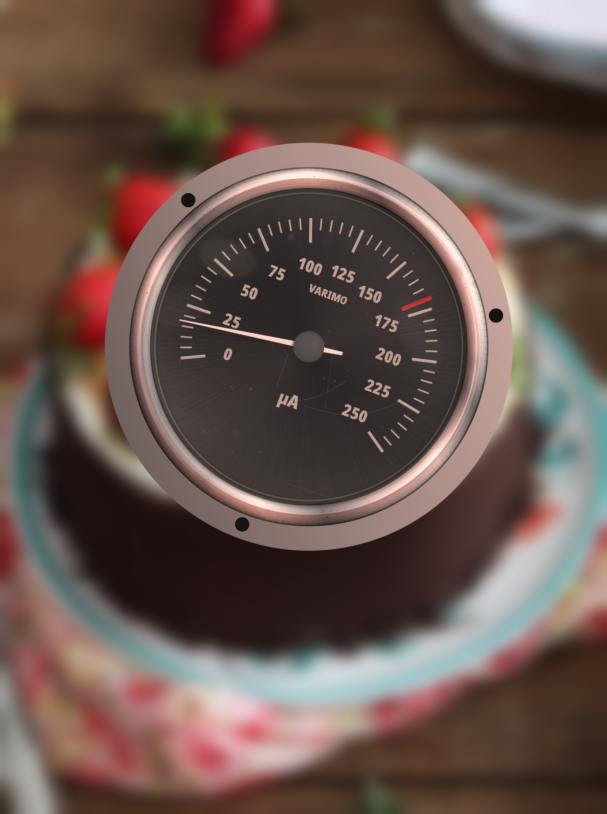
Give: 17.5 µA
